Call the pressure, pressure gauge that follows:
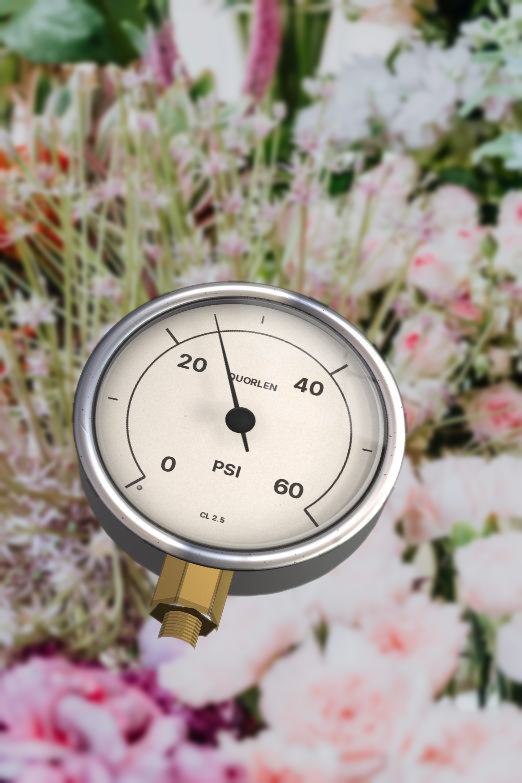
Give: 25 psi
